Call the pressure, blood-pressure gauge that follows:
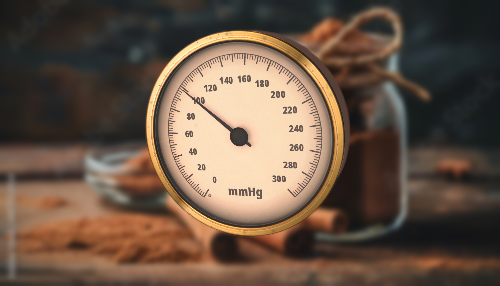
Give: 100 mmHg
